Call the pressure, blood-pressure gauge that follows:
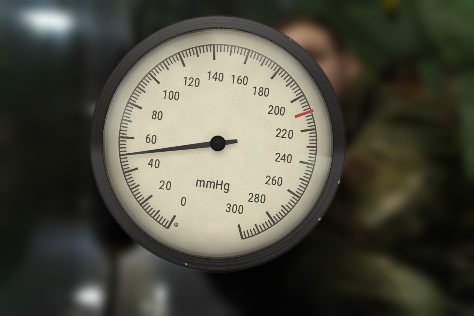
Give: 50 mmHg
